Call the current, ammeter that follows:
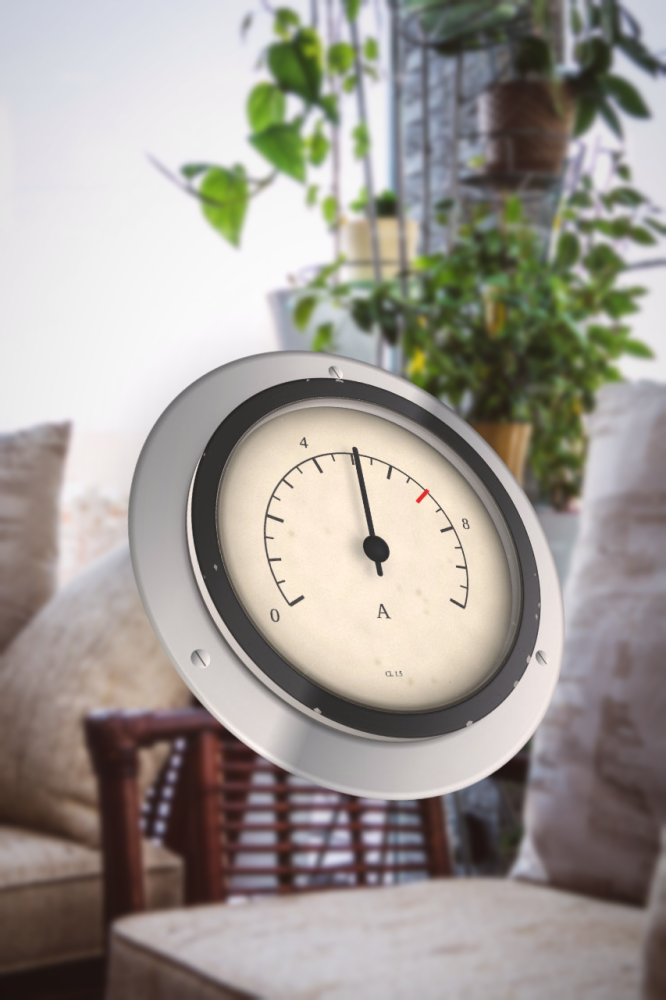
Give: 5 A
